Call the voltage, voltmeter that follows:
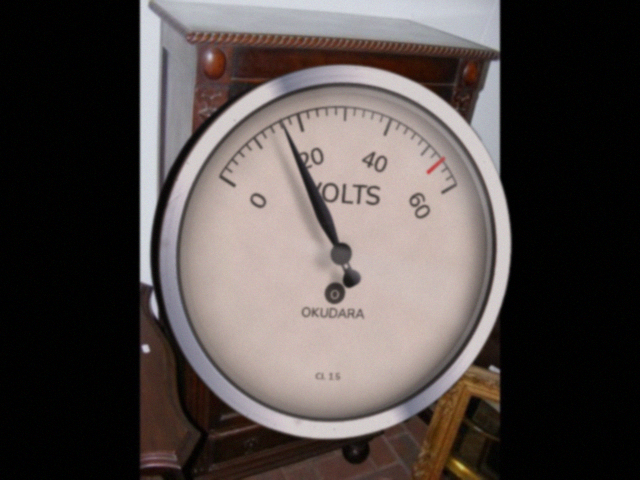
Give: 16 V
